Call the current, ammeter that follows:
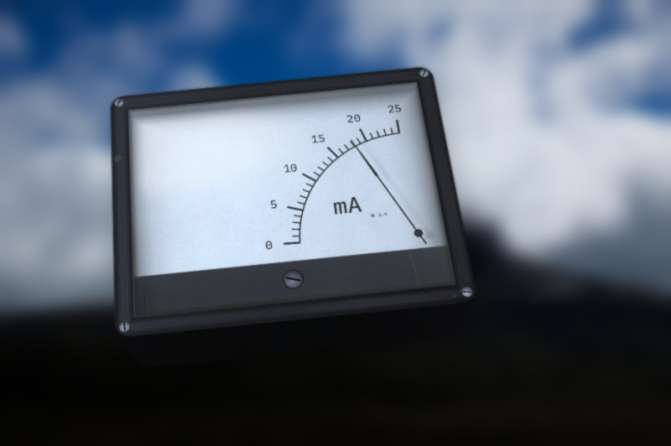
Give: 18 mA
